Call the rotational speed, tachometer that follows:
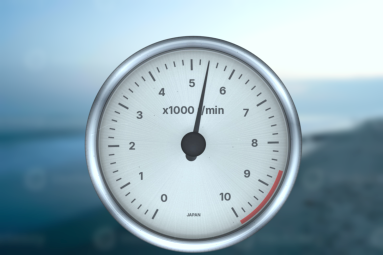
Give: 5400 rpm
